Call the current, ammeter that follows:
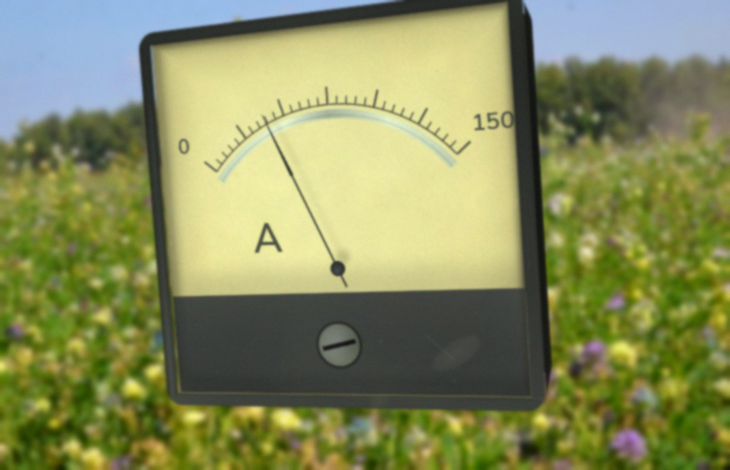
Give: 40 A
